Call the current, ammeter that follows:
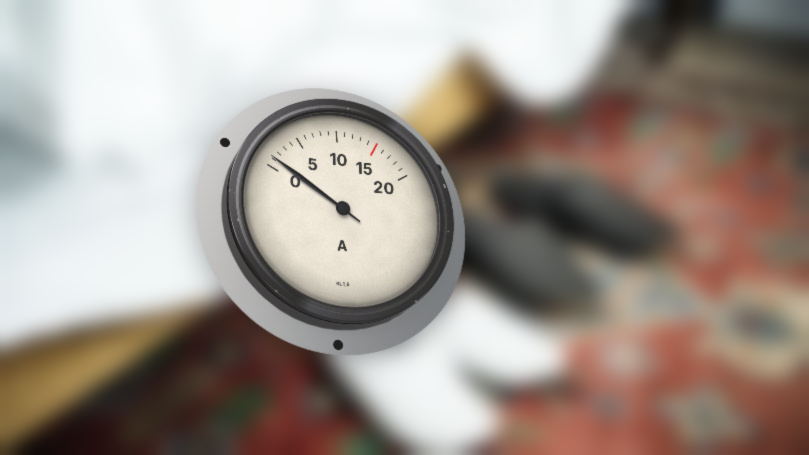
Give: 1 A
